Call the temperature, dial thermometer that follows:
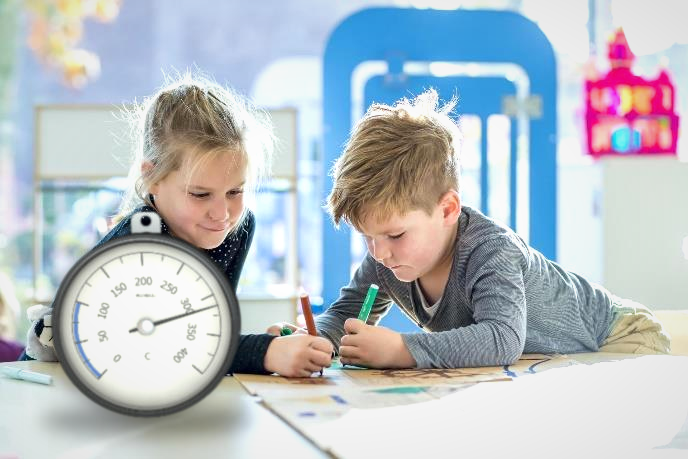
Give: 312.5 °C
